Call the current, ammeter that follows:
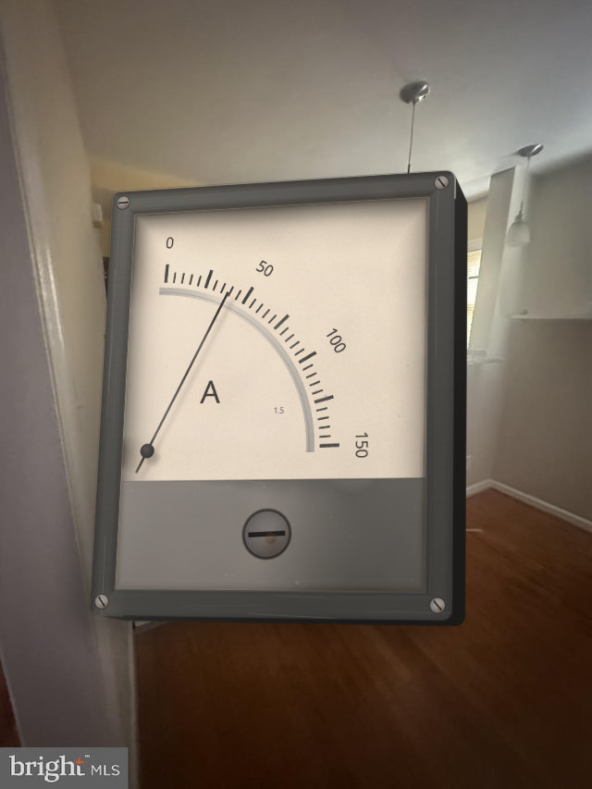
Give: 40 A
